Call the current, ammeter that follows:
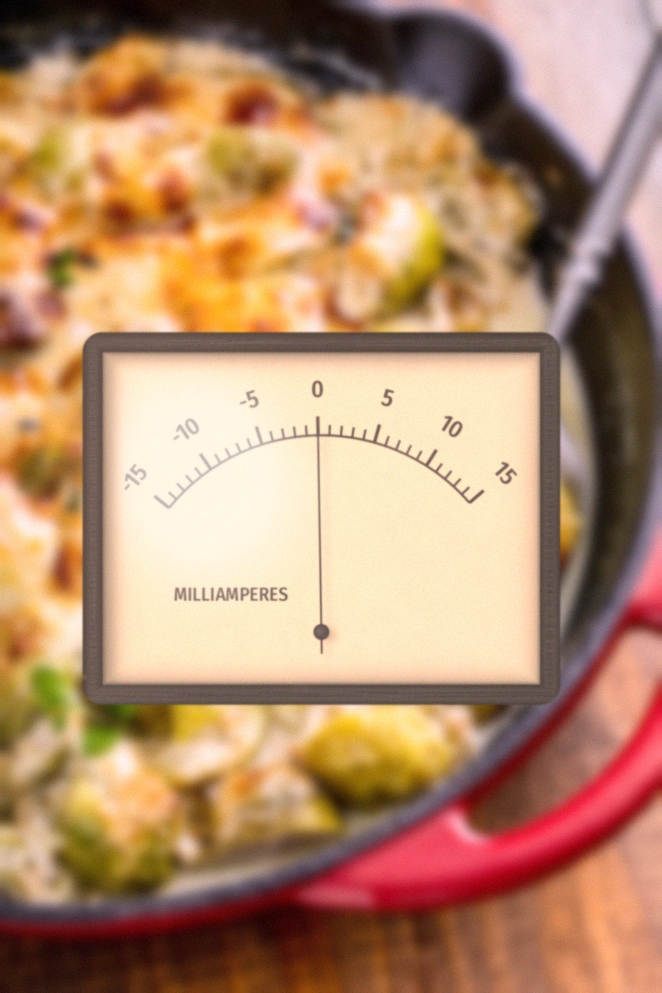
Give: 0 mA
